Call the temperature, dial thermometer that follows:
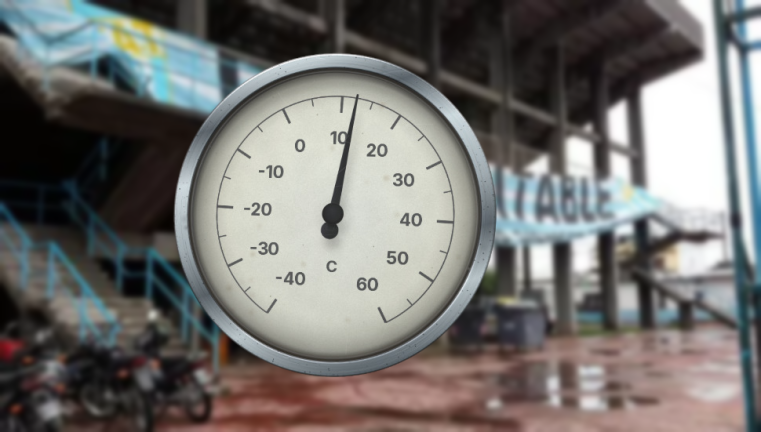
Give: 12.5 °C
